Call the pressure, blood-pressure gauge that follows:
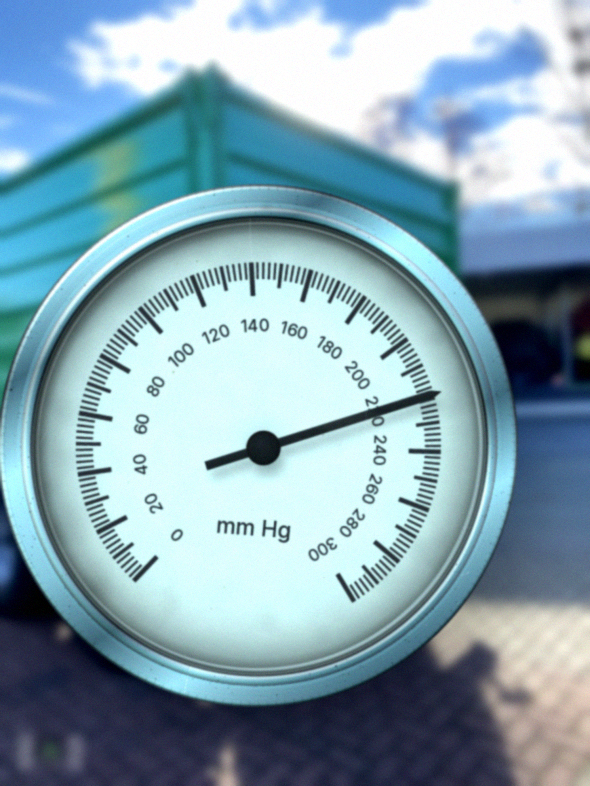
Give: 220 mmHg
